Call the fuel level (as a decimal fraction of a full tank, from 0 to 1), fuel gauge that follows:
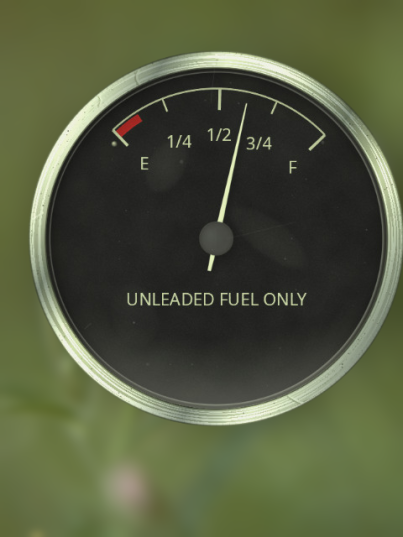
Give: 0.625
